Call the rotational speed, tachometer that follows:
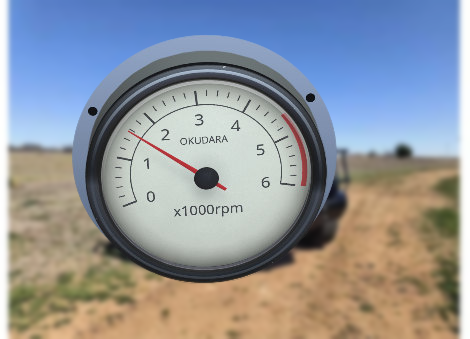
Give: 1600 rpm
